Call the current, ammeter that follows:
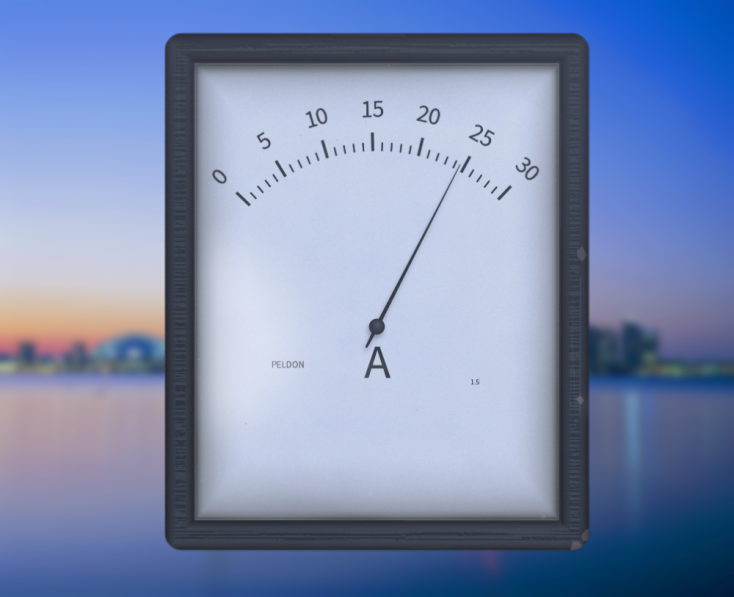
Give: 24.5 A
